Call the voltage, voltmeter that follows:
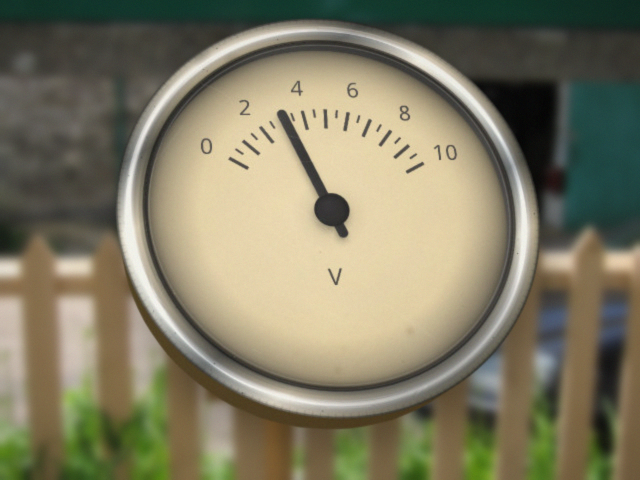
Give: 3 V
